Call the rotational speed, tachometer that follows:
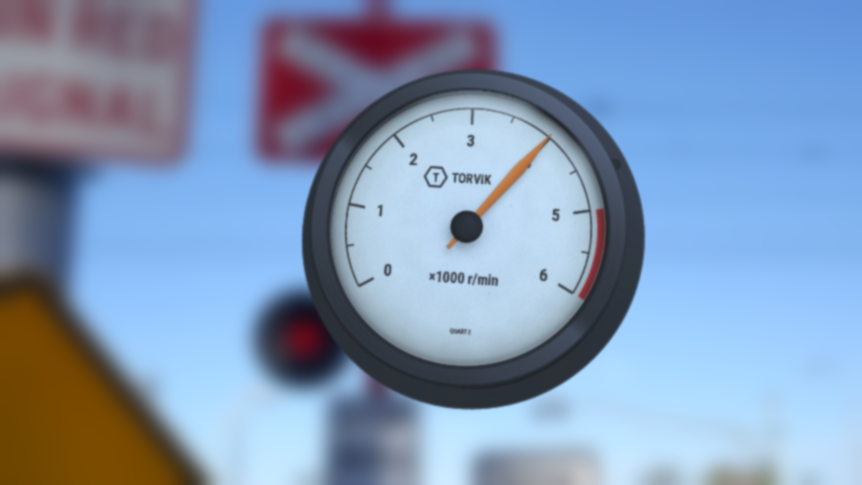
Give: 4000 rpm
